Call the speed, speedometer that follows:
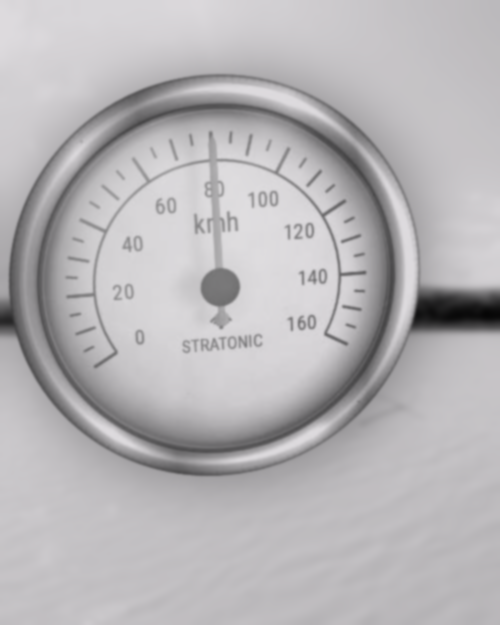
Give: 80 km/h
